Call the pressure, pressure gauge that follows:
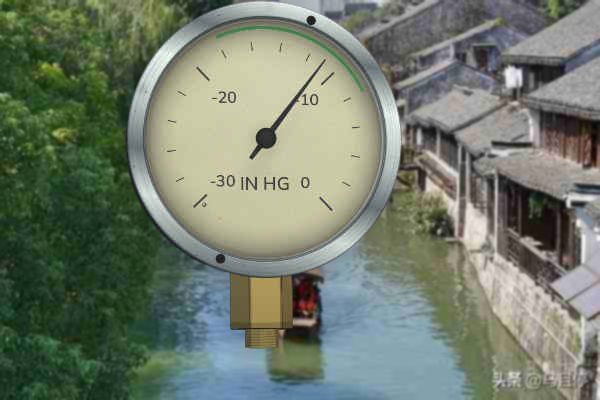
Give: -11 inHg
